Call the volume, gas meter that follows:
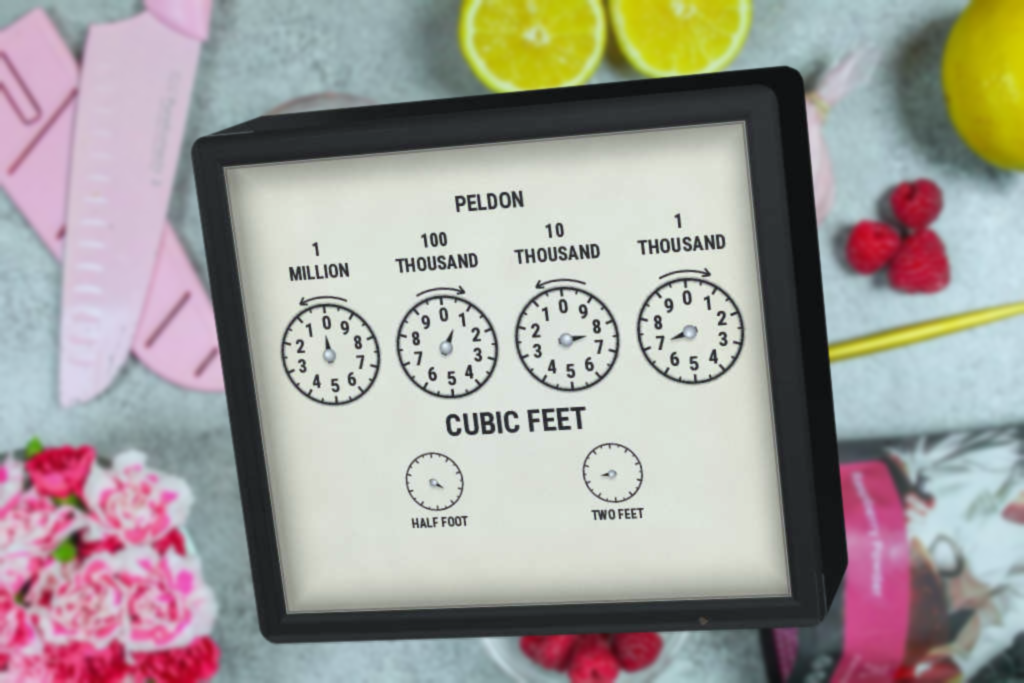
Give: 7700 ft³
